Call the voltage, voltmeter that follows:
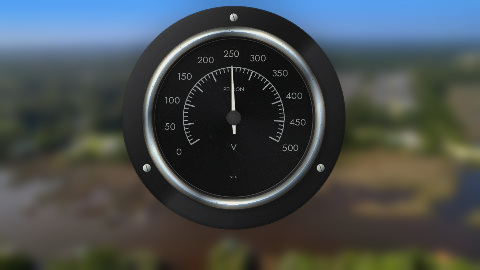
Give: 250 V
